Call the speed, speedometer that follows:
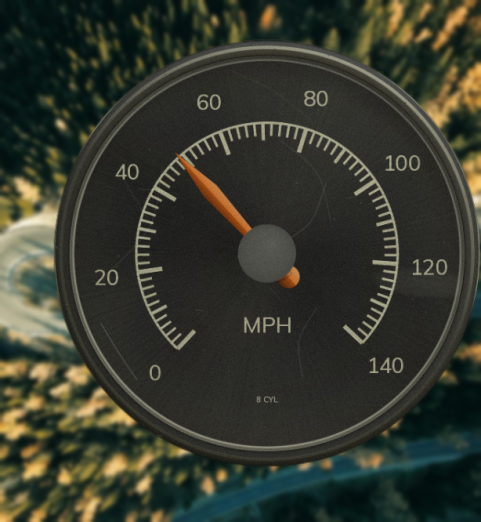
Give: 49 mph
